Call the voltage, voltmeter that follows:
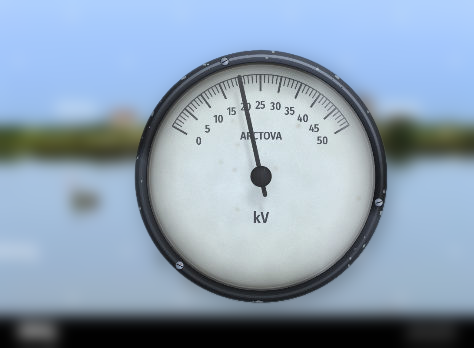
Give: 20 kV
